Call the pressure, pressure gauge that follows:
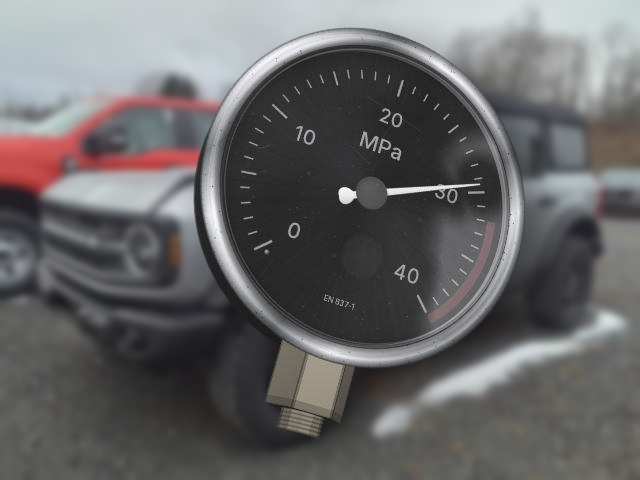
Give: 29.5 MPa
